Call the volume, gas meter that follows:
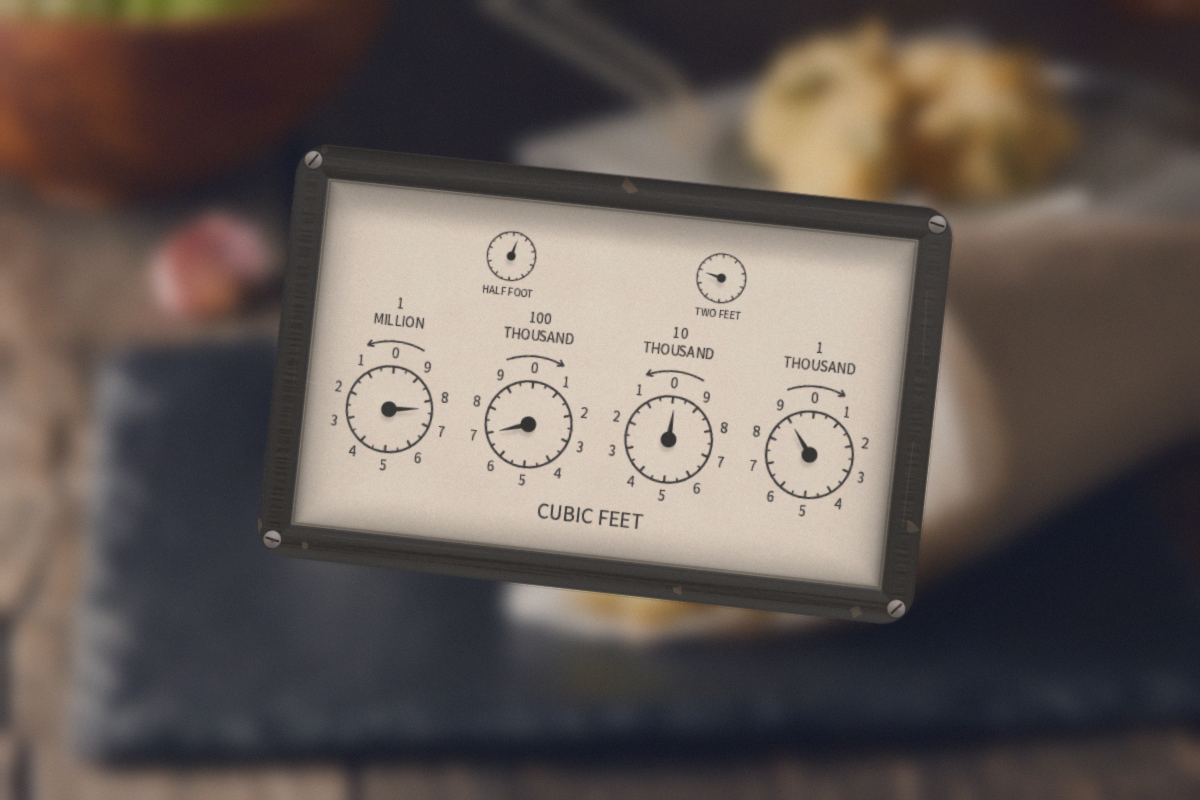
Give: 769900 ft³
